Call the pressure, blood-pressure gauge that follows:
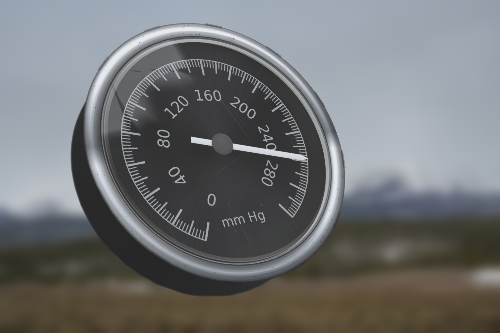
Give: 260 mmHg
